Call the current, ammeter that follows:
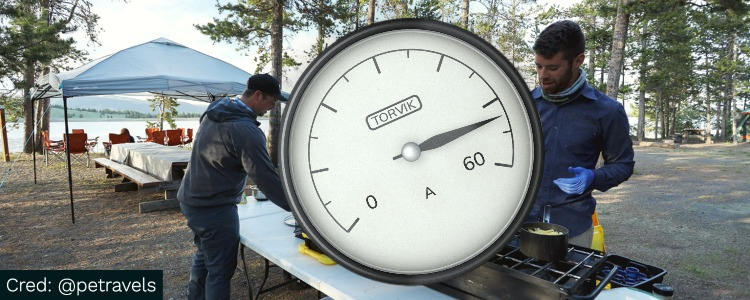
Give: 52.5 A
